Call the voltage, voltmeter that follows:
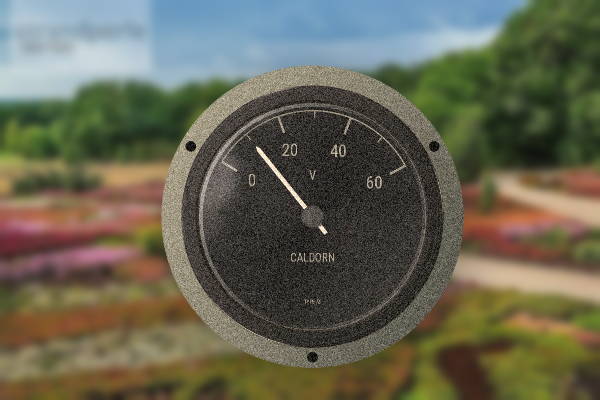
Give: 10 V
